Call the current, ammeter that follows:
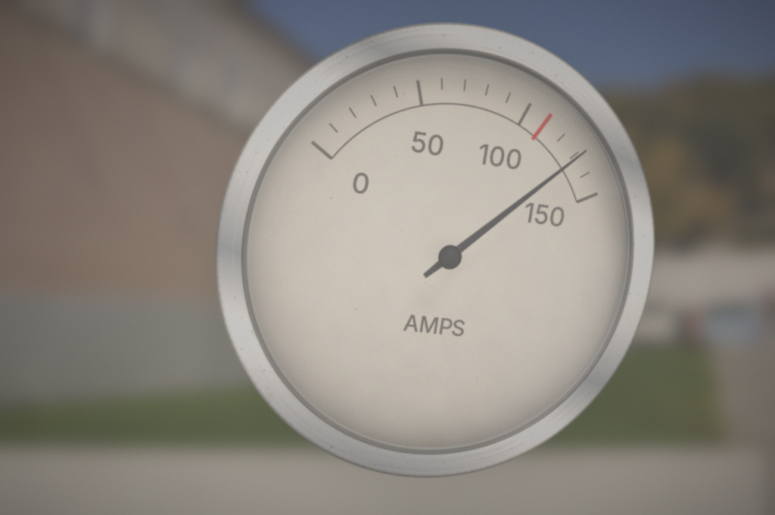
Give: 130 A
